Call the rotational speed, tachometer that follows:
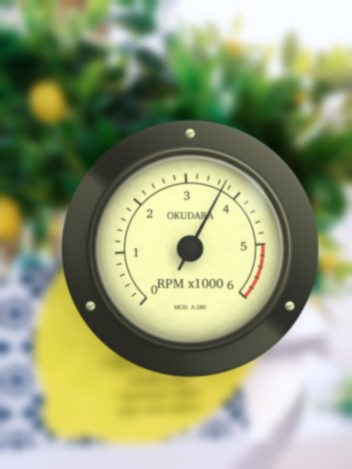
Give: 3700 rpm
